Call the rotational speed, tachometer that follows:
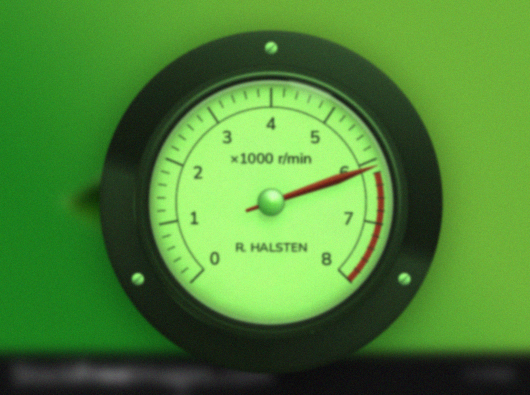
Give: 6100 rpm
